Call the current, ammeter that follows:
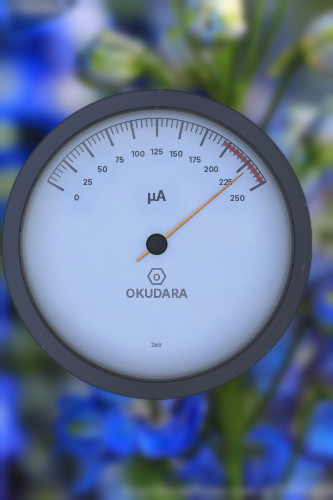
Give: 230 µA
